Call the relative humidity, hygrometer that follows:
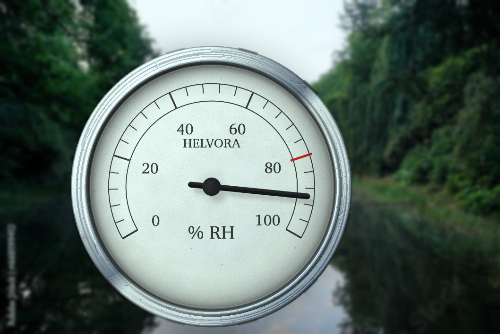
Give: 90 %
